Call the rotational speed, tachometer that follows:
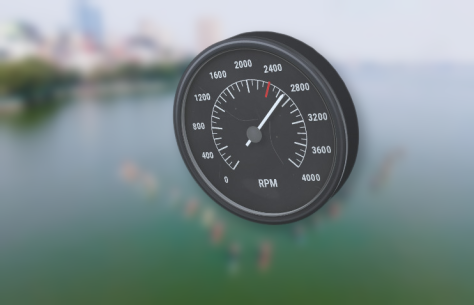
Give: 2700 rpm
